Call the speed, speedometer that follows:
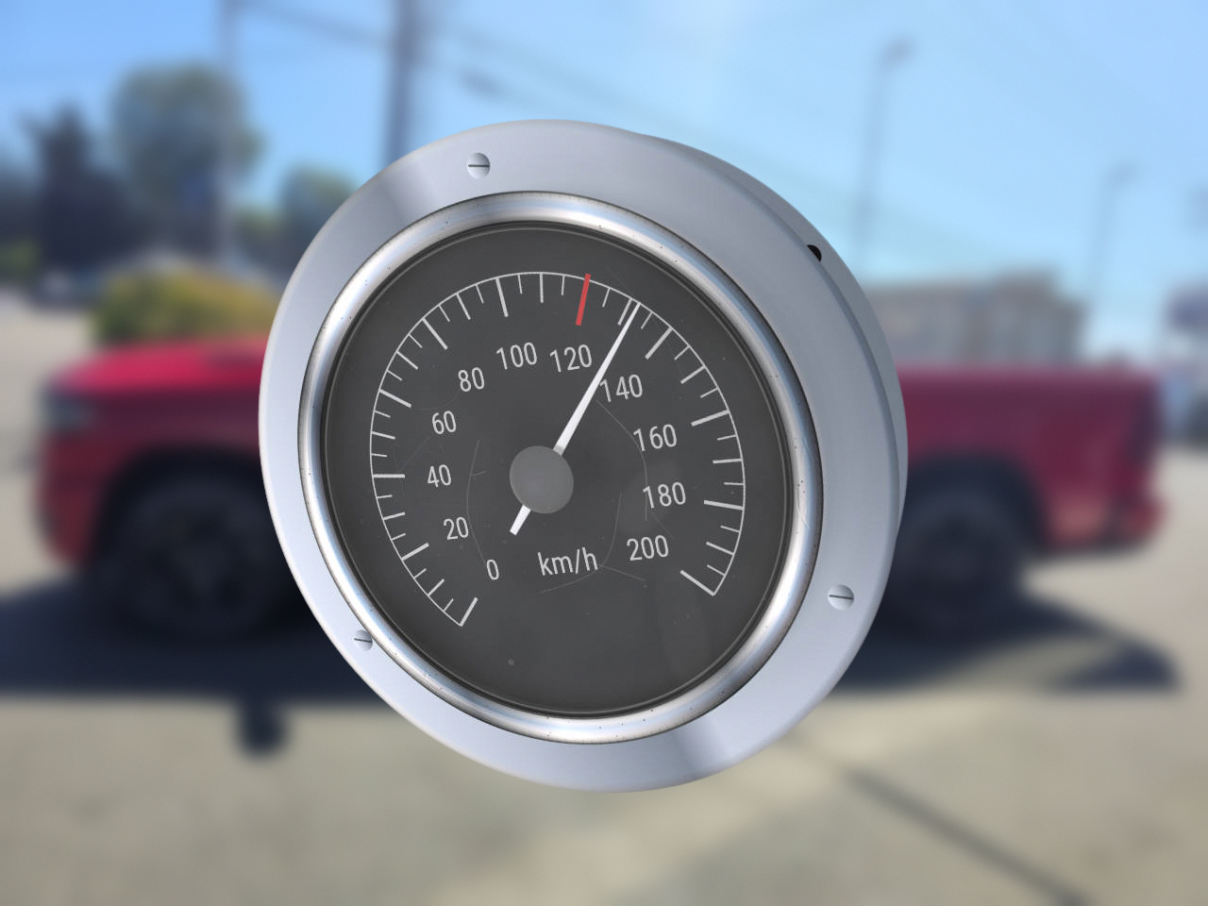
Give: 132.5 km/h
